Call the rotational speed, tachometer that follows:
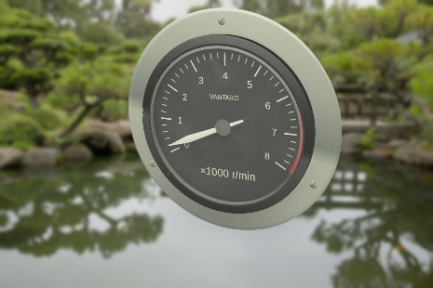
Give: 200 rpm
